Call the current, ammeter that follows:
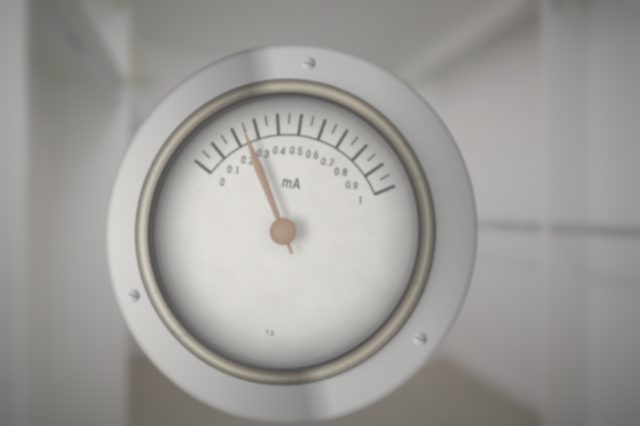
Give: 0.25 mA
